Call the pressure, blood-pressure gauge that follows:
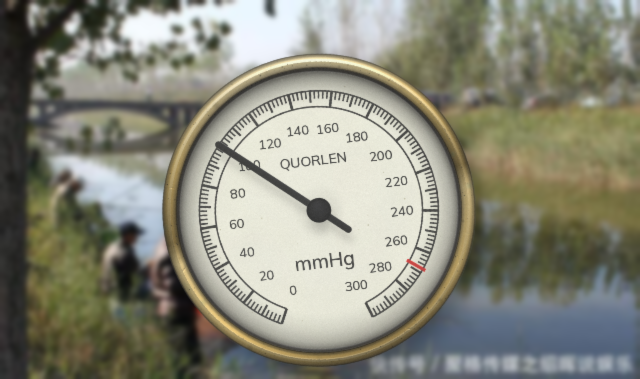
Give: 100 mmHg
